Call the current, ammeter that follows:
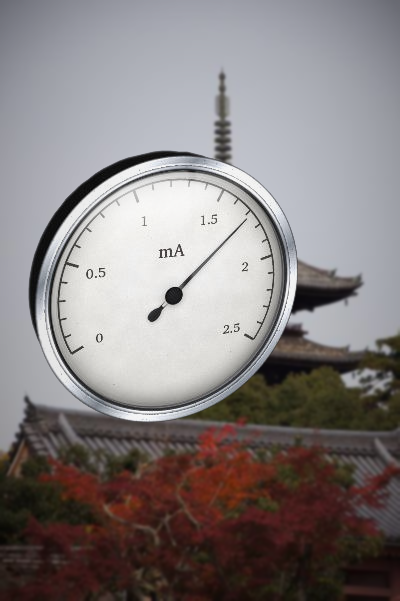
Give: 1.7 mA
